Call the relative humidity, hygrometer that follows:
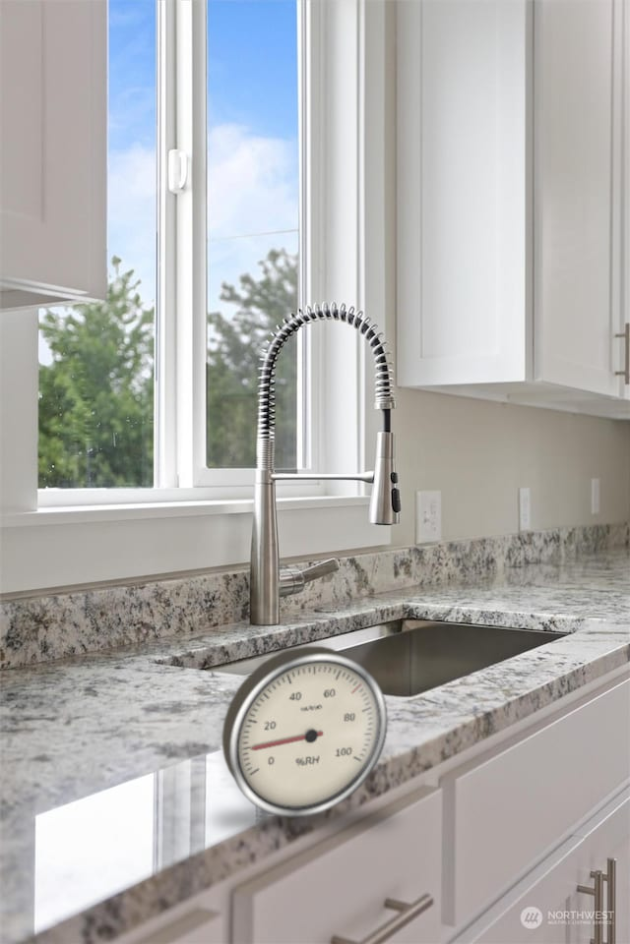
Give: 10 %
